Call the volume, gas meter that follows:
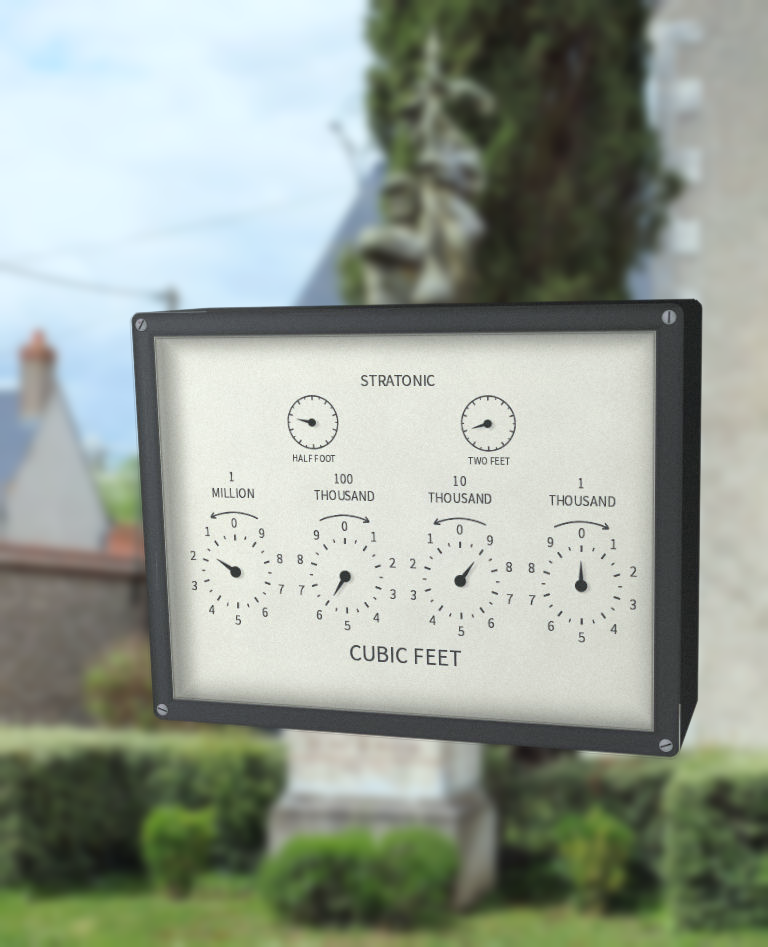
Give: 159000 ft³
